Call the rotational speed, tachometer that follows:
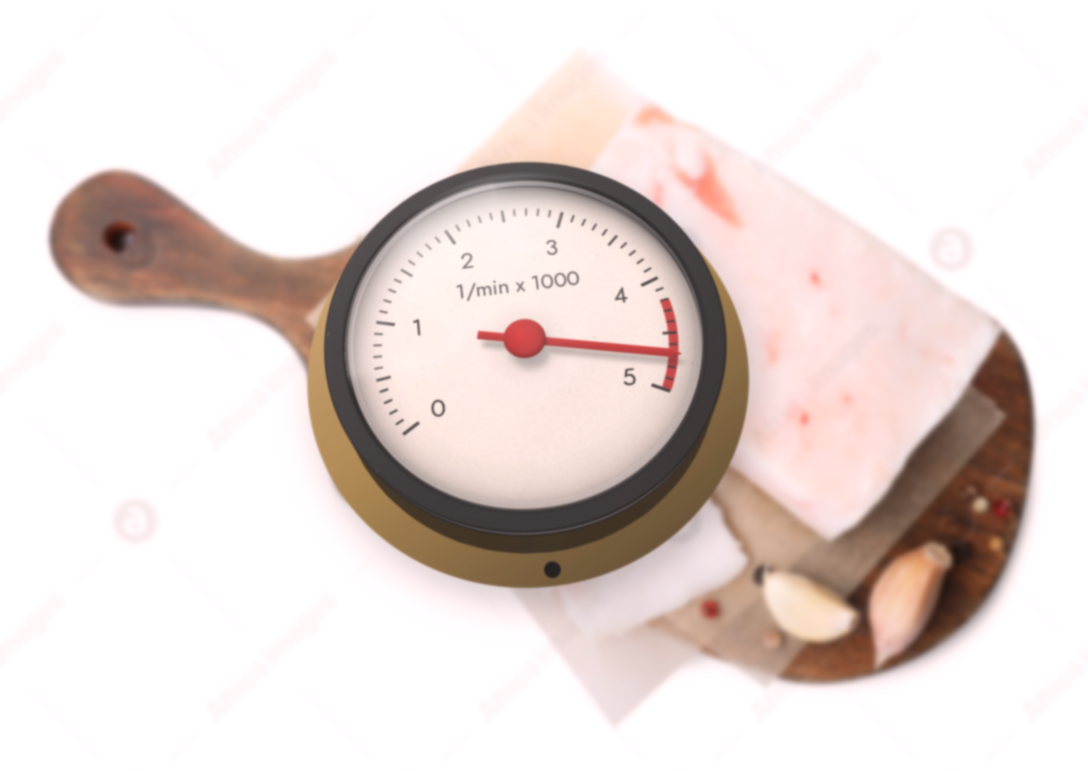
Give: 4700 rpm
